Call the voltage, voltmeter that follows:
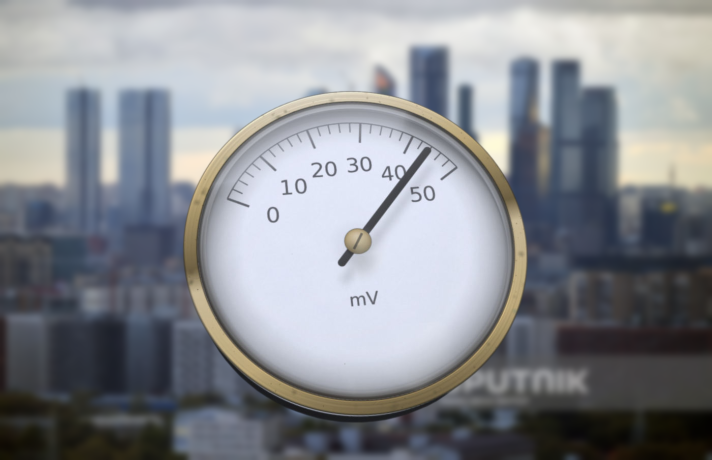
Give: 44 mV
